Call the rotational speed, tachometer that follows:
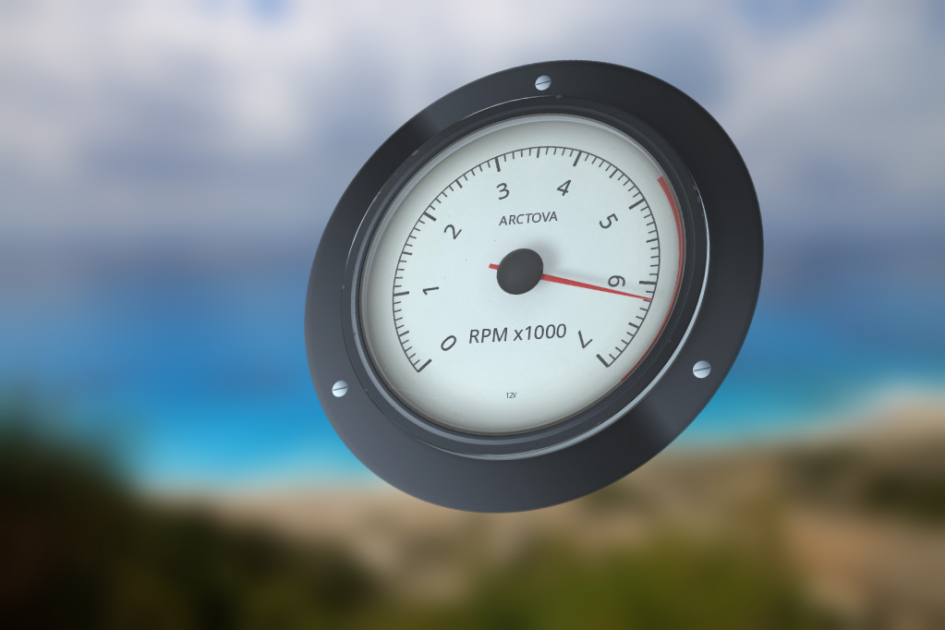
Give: 6200 rpm
